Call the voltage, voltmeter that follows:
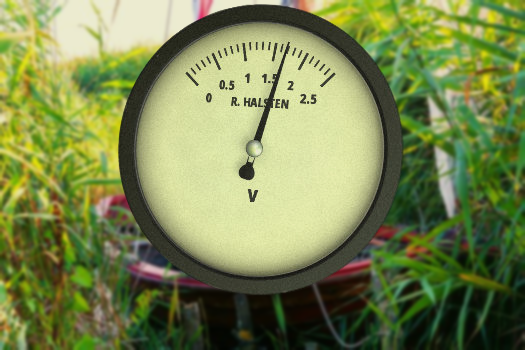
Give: 1.7 V
